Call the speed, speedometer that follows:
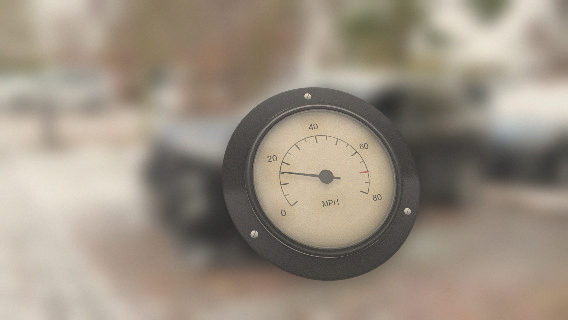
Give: 15 mph
